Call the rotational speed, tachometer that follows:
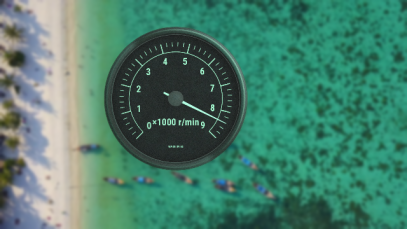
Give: 8400 rpm
